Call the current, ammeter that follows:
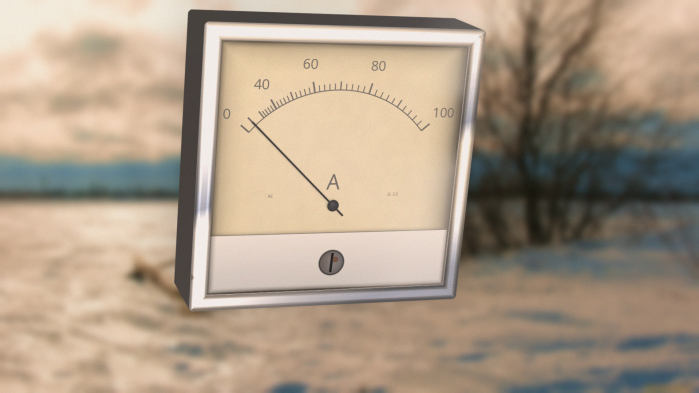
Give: 20 A
